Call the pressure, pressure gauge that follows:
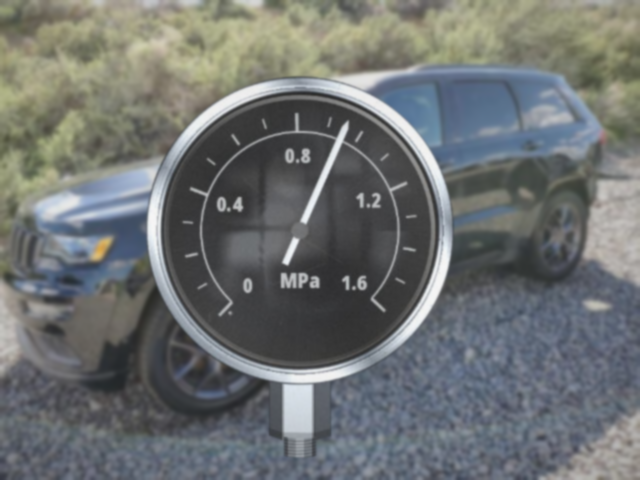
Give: 0.95 MPa
